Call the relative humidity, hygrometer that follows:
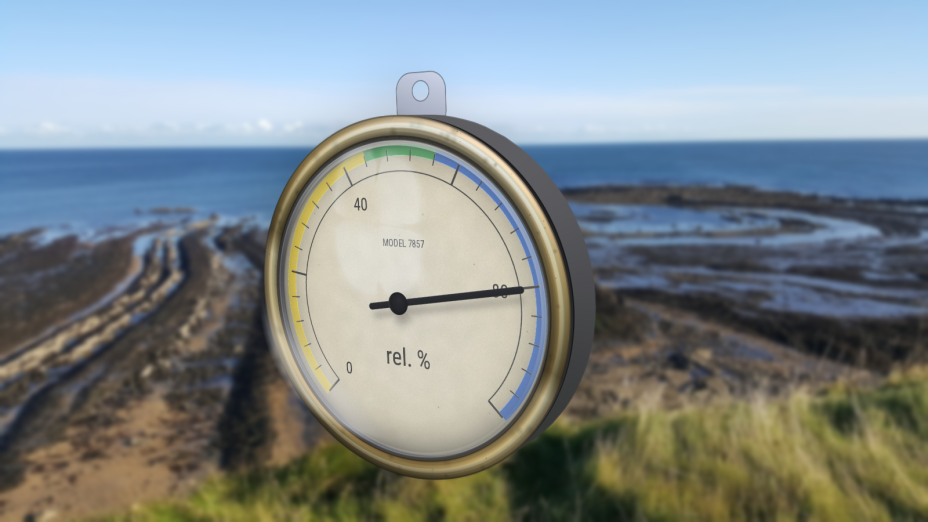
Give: 80 %
